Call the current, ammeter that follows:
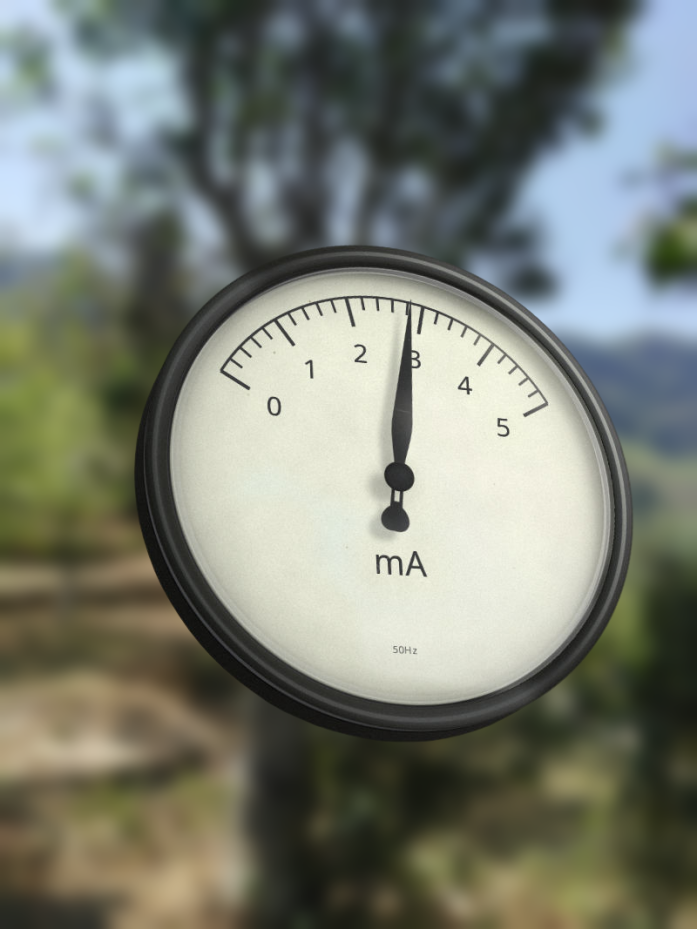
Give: 2.8 mA
